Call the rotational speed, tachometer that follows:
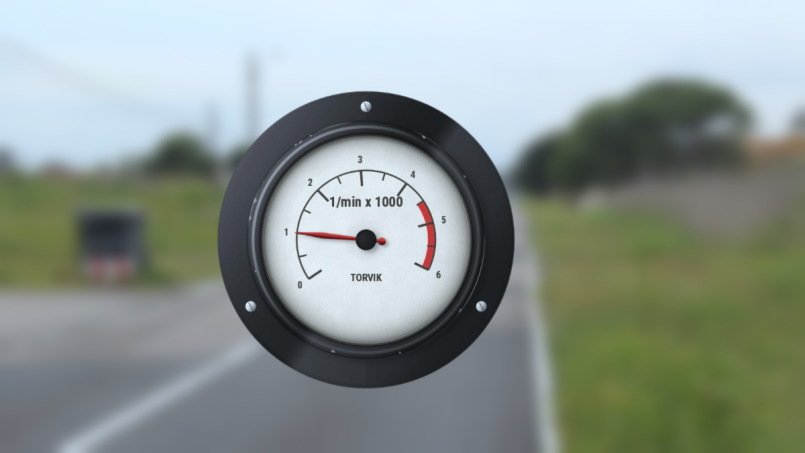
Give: 1000 rpm
